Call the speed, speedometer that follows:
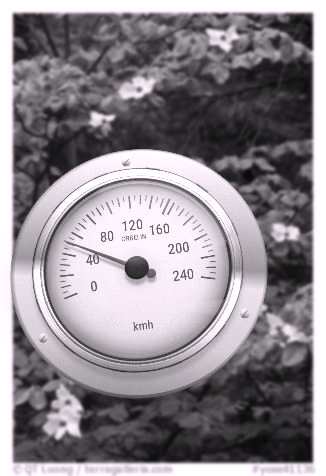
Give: 50 km/h
